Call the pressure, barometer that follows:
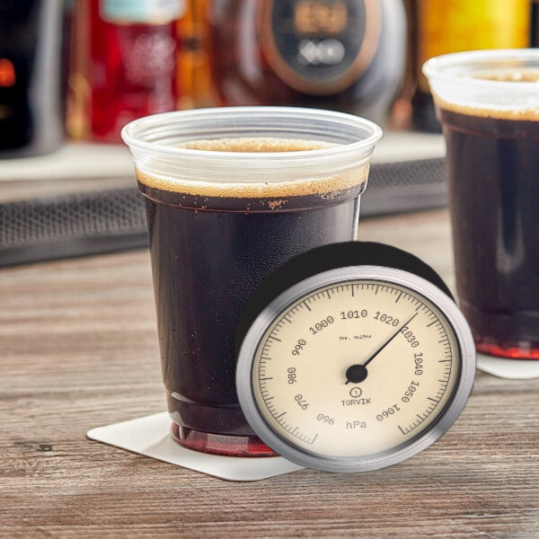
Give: 1025 hPa
